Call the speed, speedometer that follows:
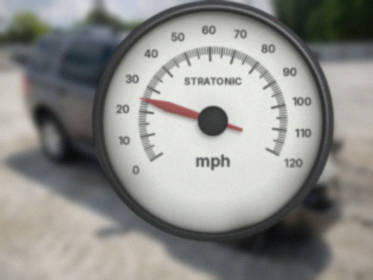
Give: 25 mph
